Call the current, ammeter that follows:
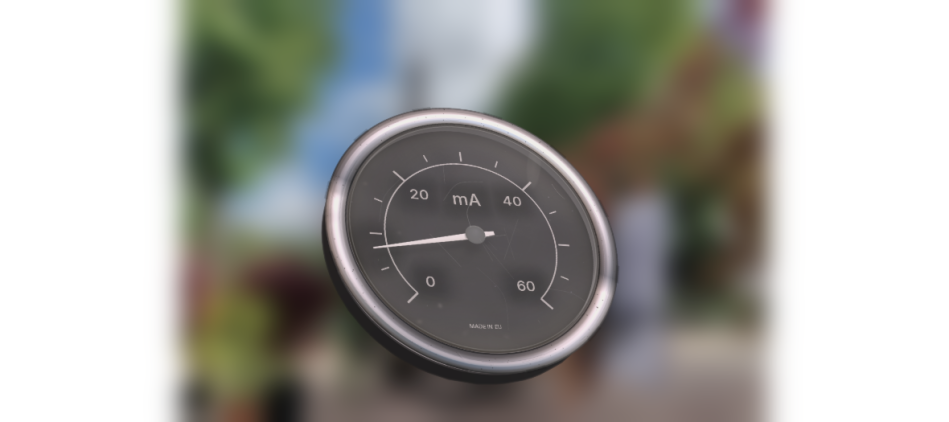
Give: 7.5 mA
